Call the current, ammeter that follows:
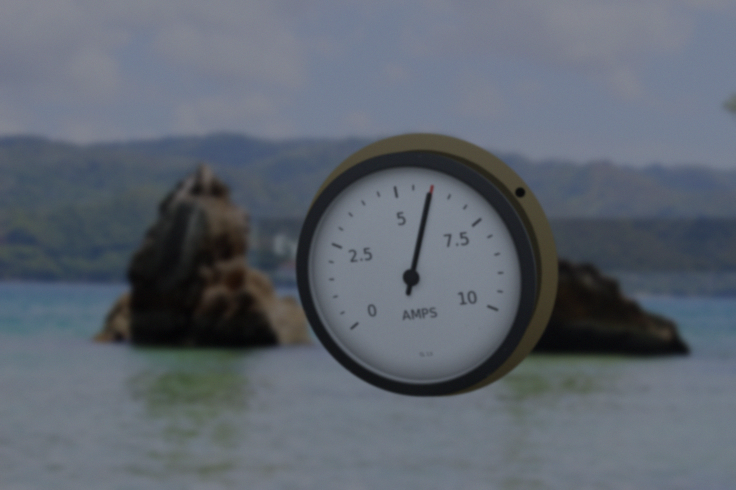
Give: 6 A
